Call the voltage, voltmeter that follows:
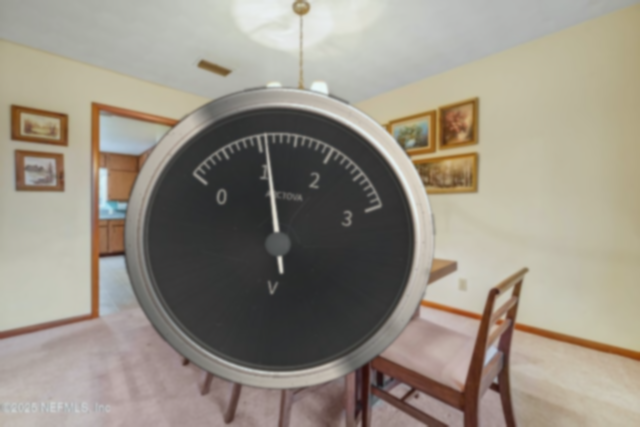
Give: 1.1 V
